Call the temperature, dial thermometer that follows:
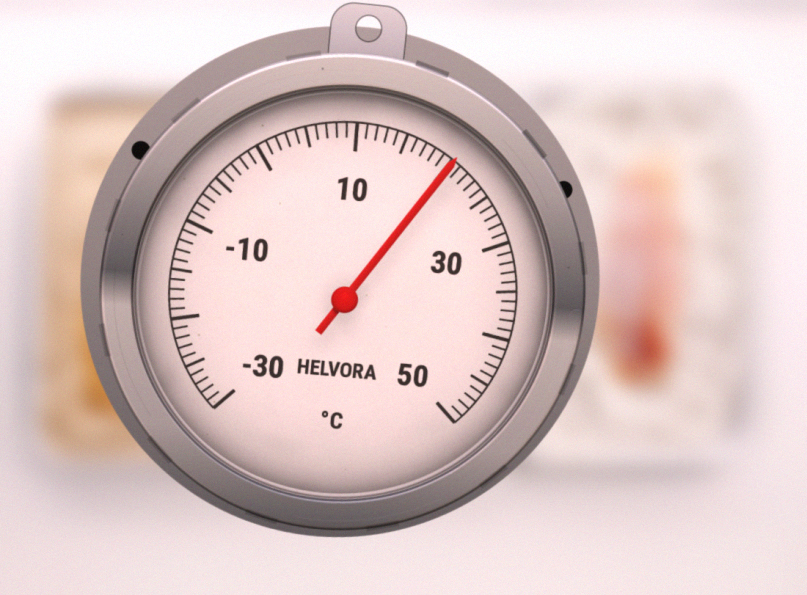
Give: 20 °C
